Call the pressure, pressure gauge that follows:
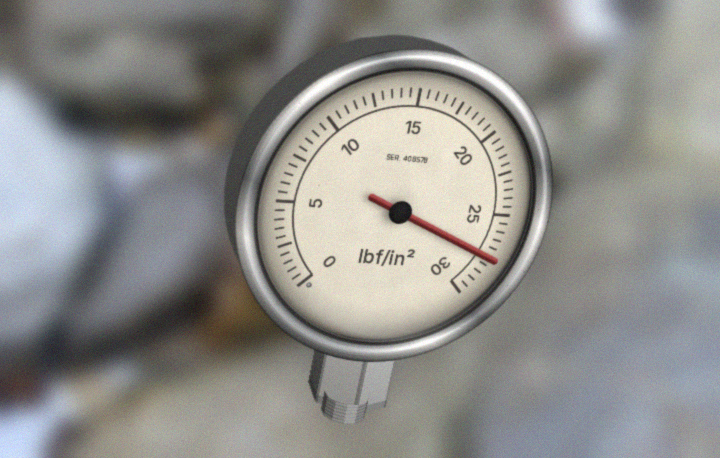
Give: 27.5 psi
